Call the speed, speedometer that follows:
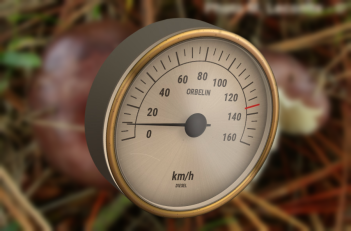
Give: 10 km/h
